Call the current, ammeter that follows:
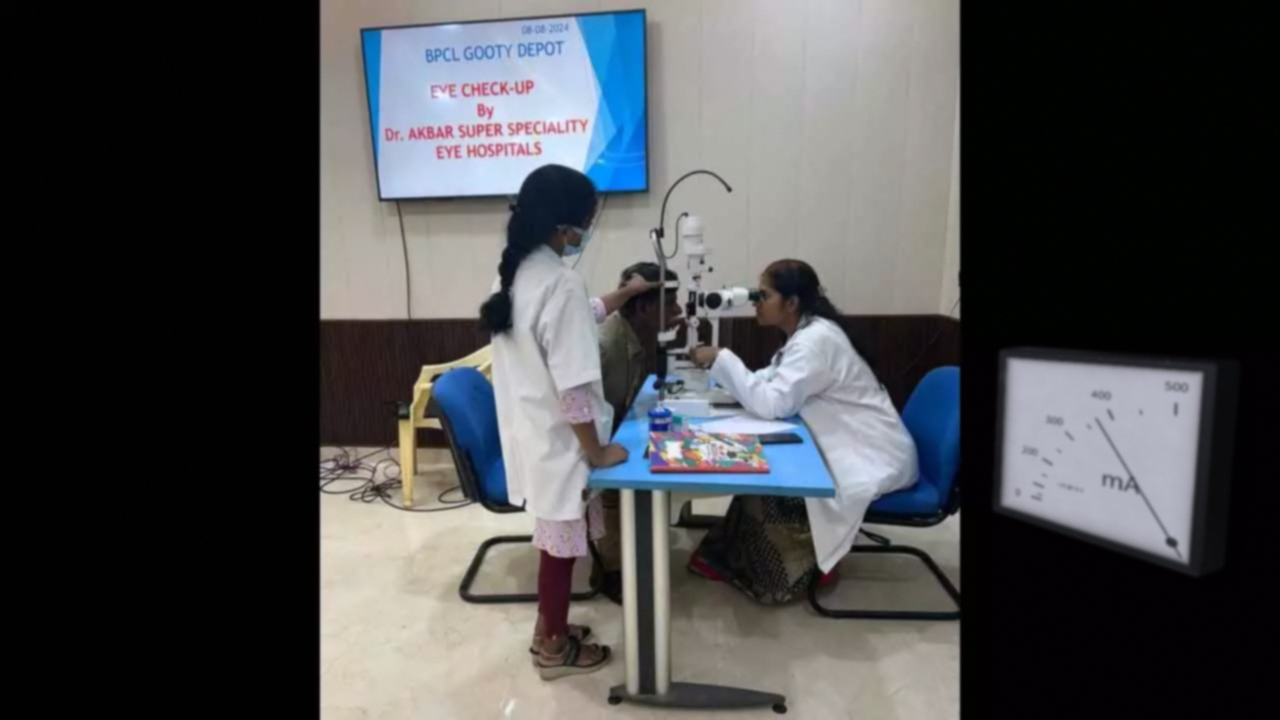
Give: 375 mA
